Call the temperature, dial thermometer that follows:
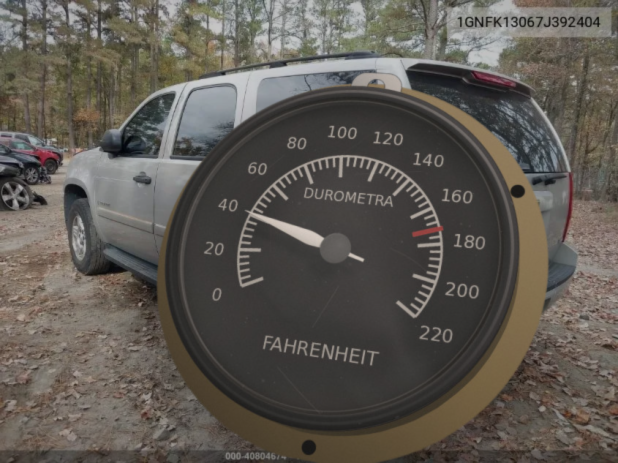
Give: 40 °F
